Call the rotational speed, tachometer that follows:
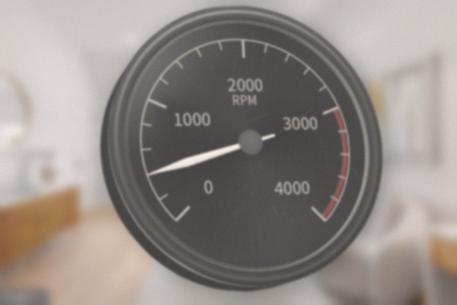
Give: 400 rpm
